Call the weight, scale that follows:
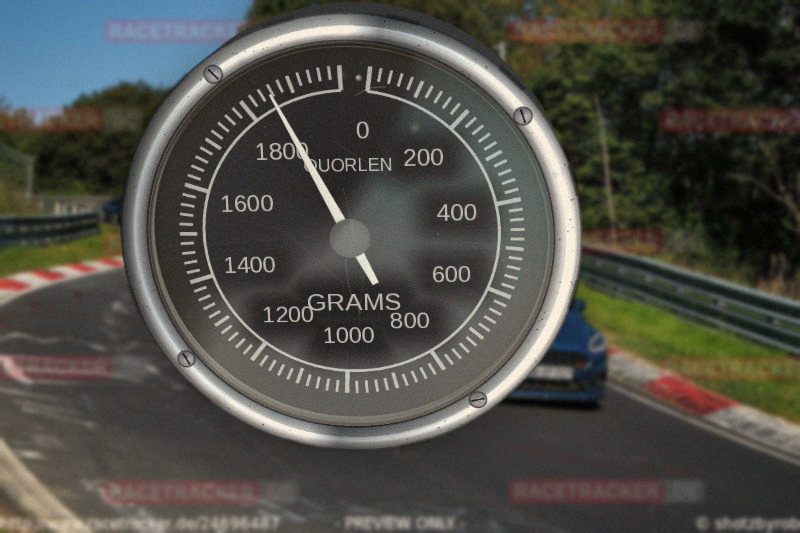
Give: 1860 g
